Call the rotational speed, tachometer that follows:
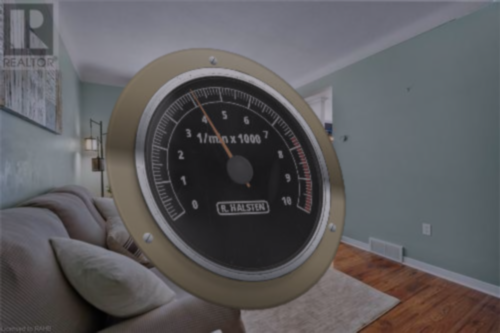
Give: 4000 rpm
